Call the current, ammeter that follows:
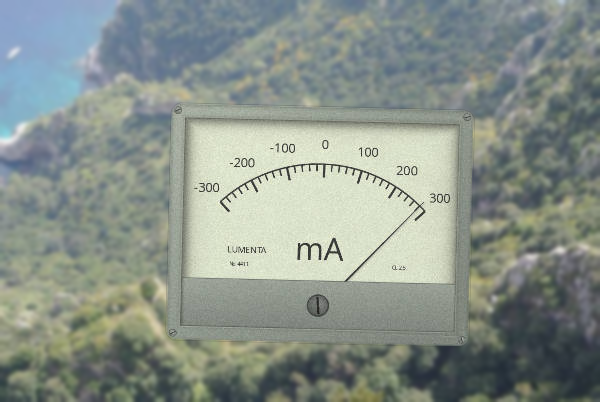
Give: 280 mA
